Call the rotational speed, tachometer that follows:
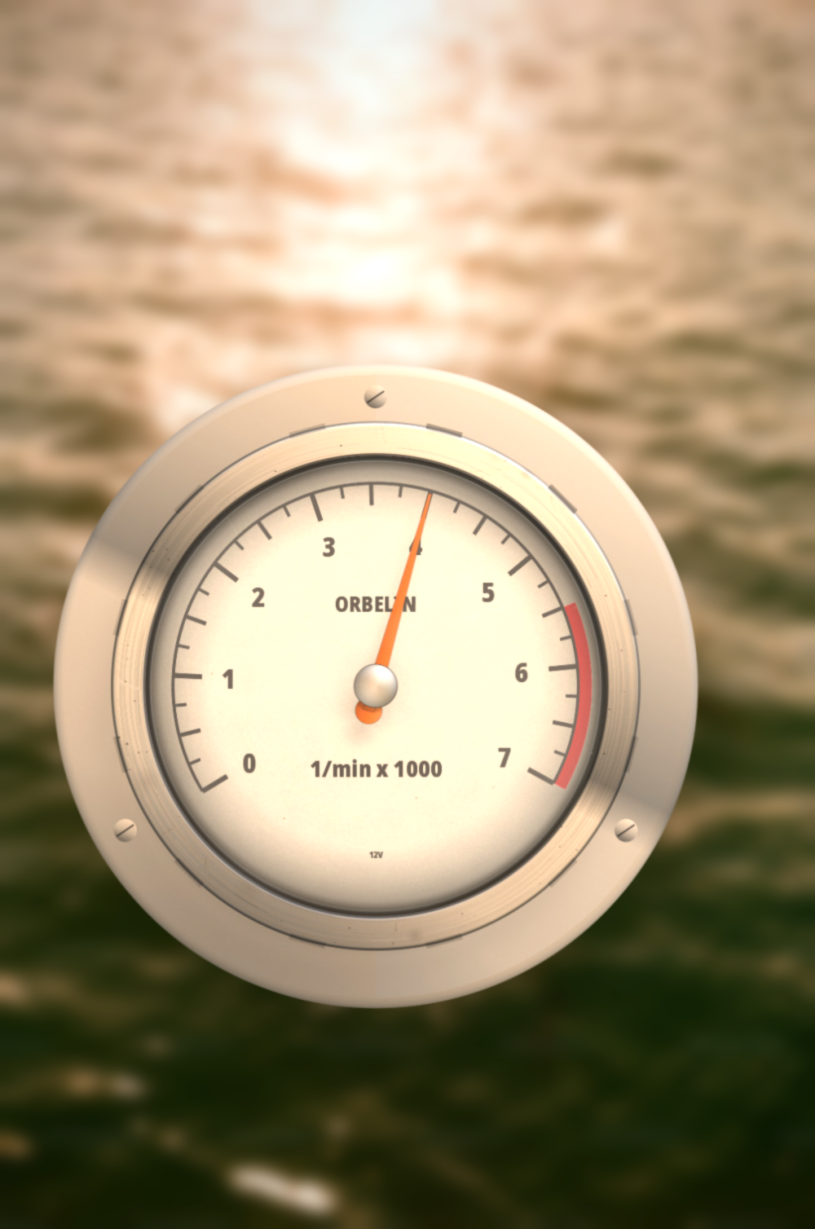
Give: 4000 rpm
